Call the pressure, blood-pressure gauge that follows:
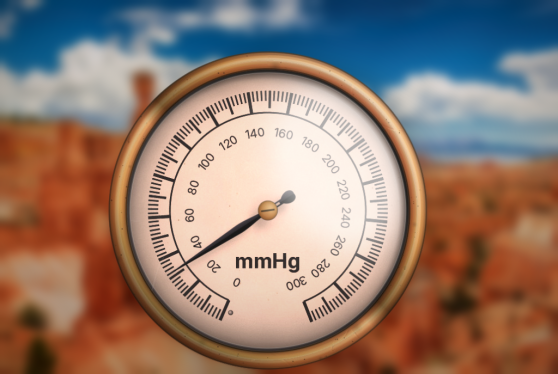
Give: 32 mmHg
